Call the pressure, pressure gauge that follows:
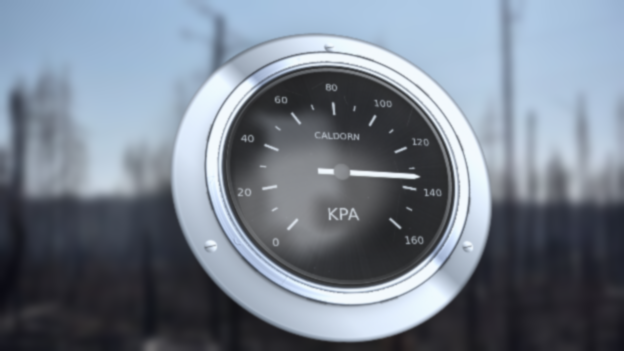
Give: 135 kPa
